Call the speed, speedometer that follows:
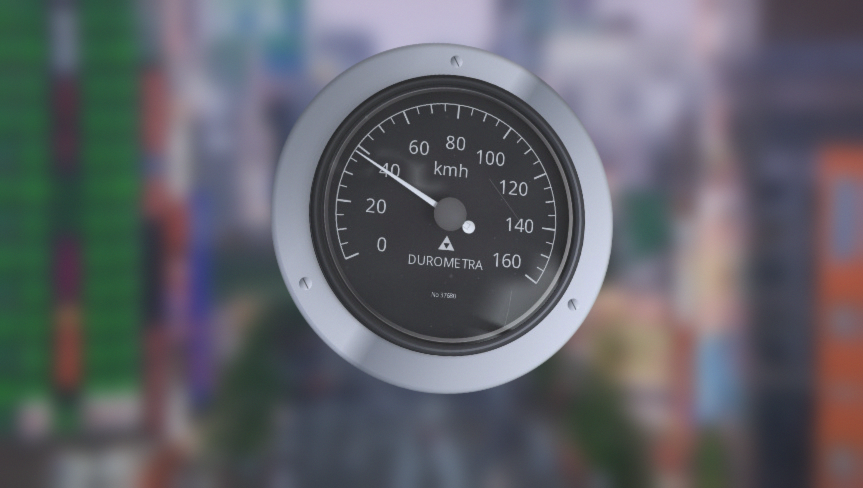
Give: 37.5 km/h
